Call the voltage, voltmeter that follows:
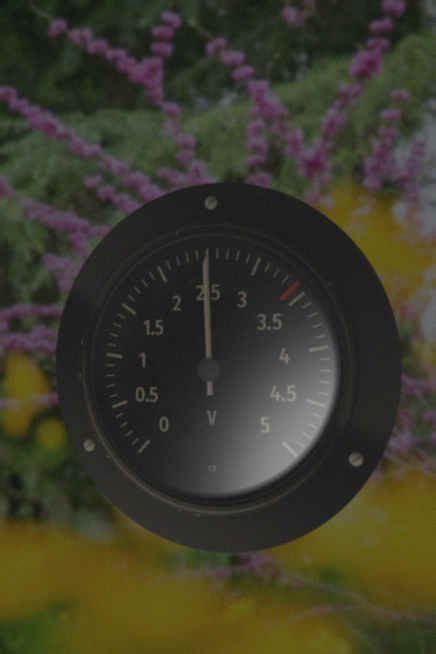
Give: 2.5 V
